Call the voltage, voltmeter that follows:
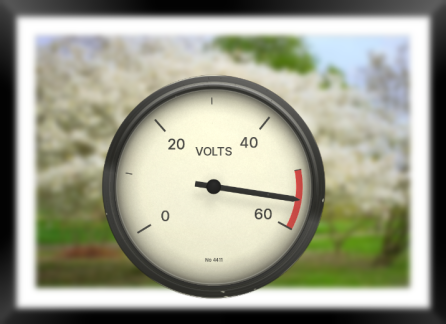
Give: 55 V
